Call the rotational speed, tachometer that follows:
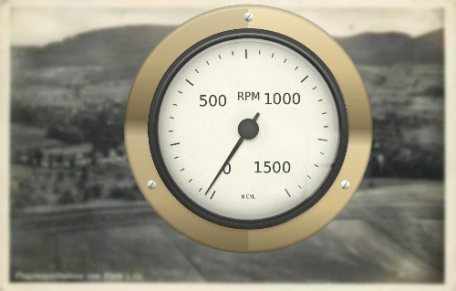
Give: 25 rpm
